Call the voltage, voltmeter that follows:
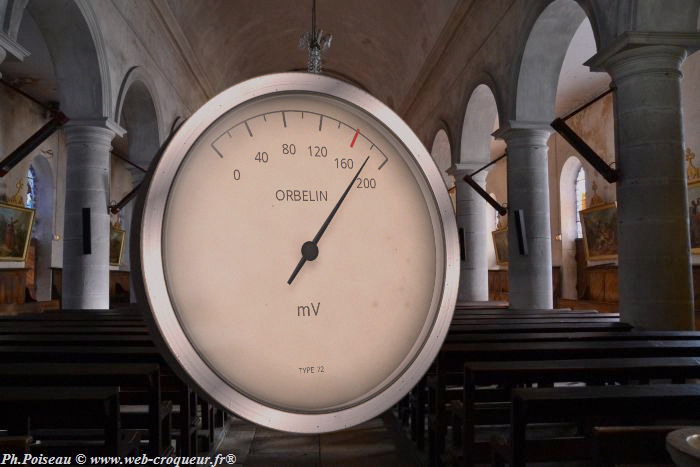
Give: 180 mV
